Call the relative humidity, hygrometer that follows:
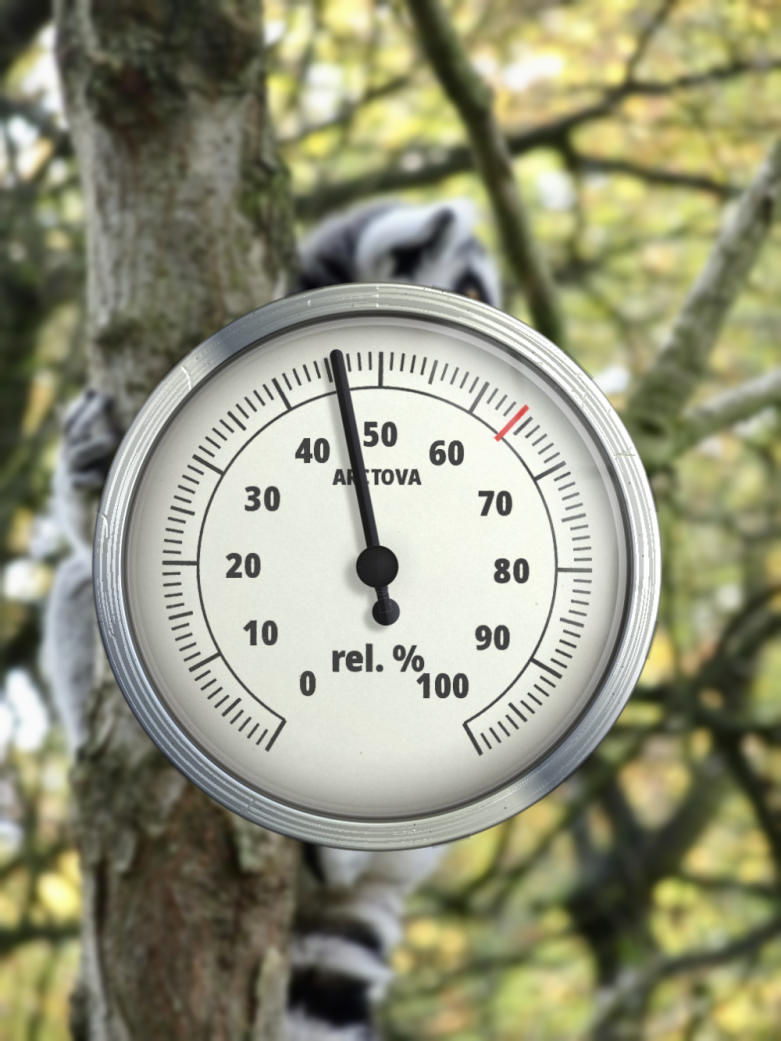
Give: 46 %
